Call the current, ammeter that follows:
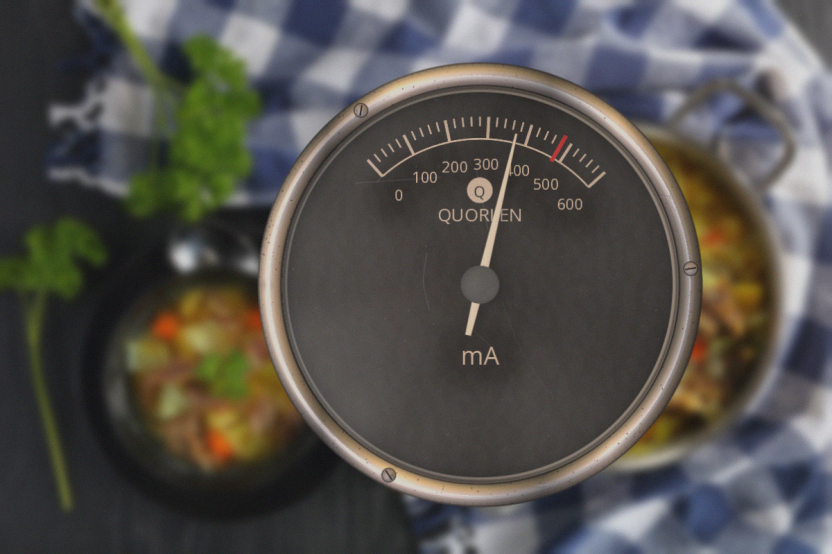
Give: 370 mA
